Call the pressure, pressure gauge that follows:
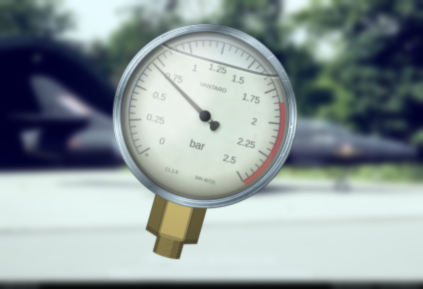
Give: 0.7 bar
